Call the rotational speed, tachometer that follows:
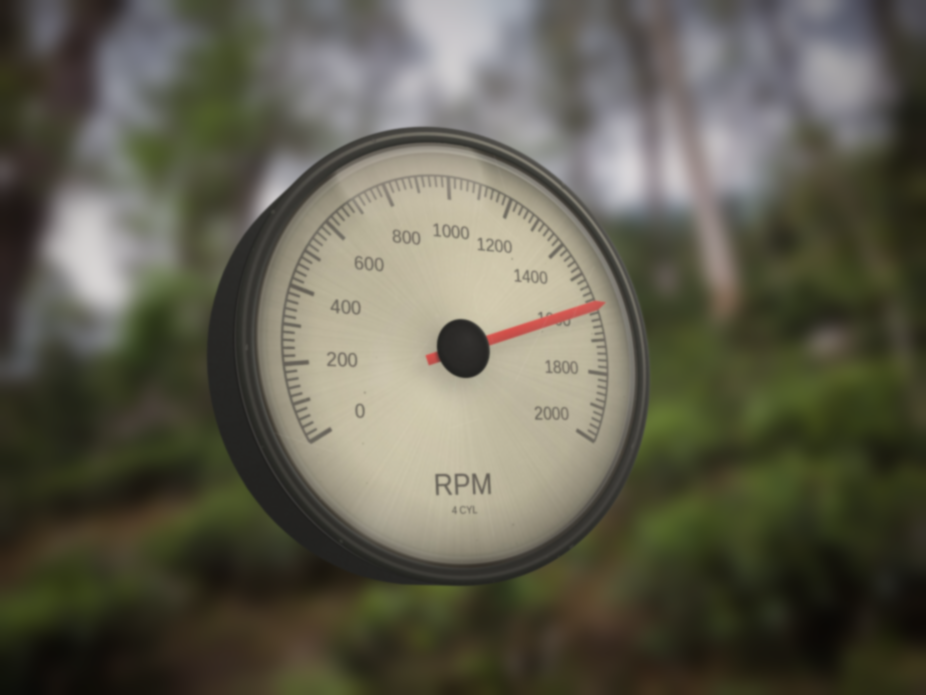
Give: 1600 rpm
